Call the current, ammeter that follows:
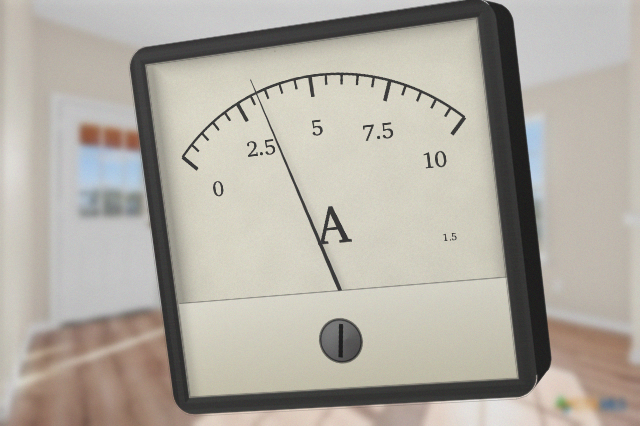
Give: 3.25 A
